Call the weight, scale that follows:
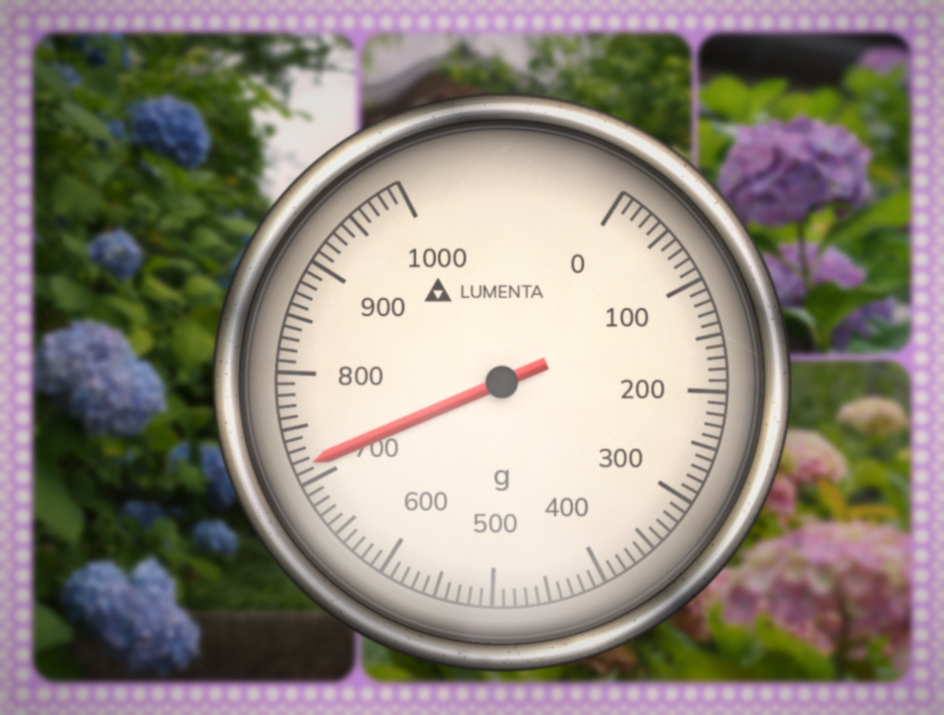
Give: 715 g
